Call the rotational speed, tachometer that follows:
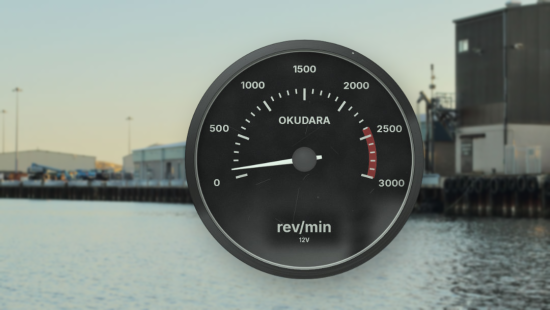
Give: 100 rpm
